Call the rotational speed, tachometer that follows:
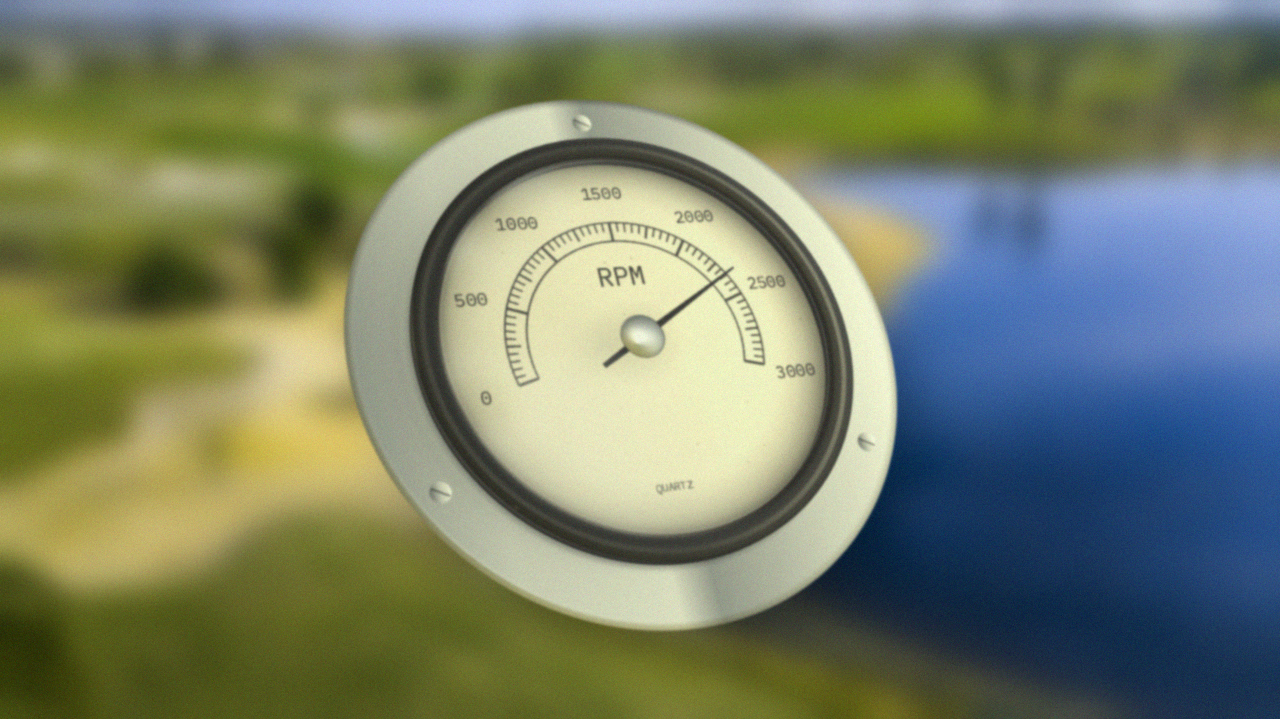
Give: 2350 rpm
